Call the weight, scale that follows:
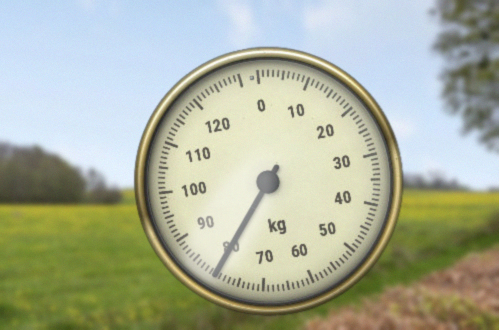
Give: 80 kg
